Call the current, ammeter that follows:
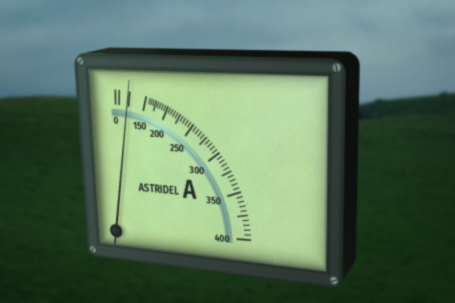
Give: 100 A
